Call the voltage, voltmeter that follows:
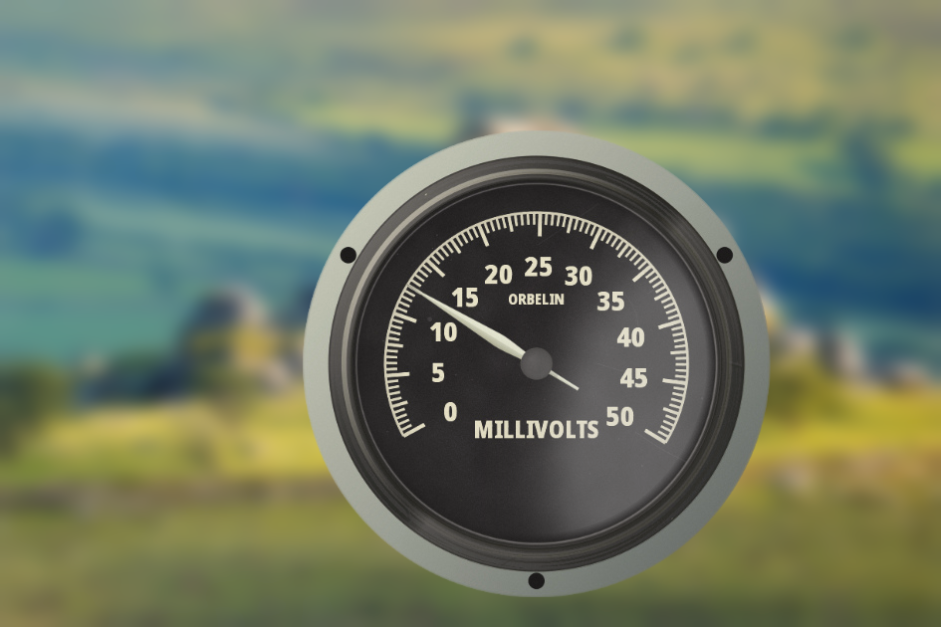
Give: 12.5 mV
